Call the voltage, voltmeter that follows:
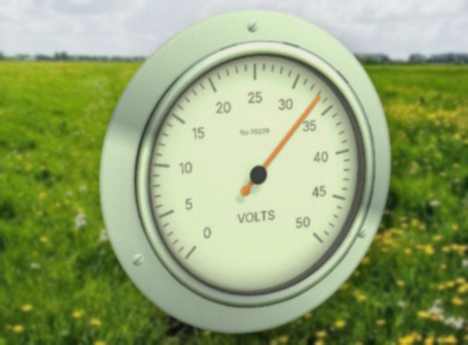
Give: 33 V
